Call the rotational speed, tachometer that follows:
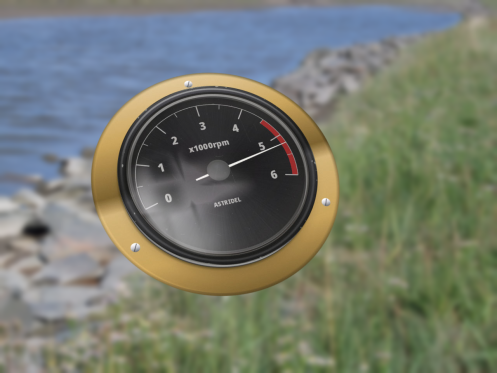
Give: 5250 rpm
